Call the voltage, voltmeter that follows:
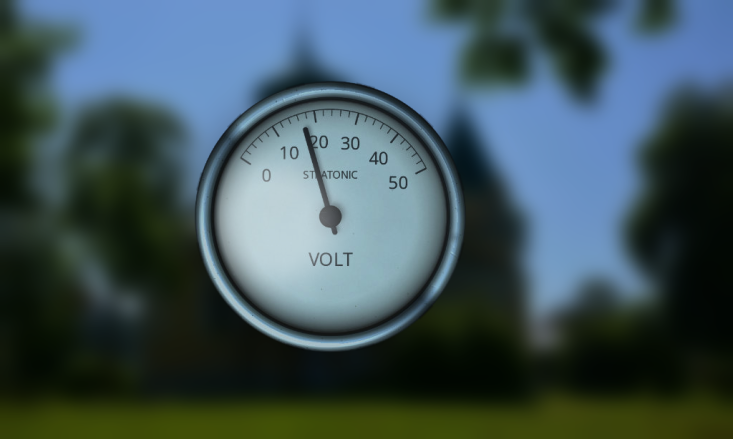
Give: 17 V
